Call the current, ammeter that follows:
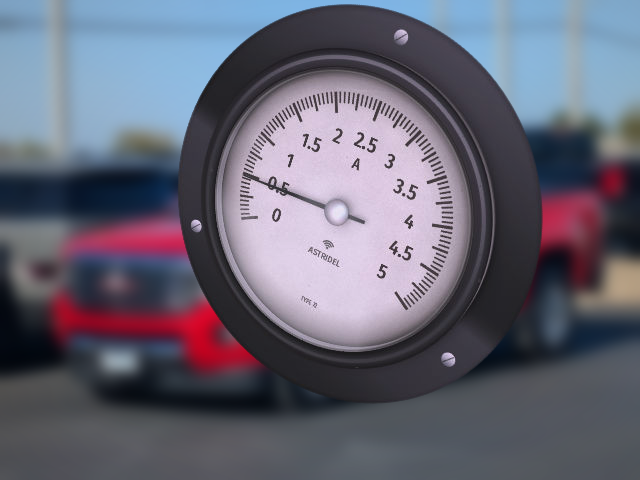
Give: 0.5 A
